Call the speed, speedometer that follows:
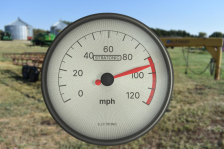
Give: 95 mph
